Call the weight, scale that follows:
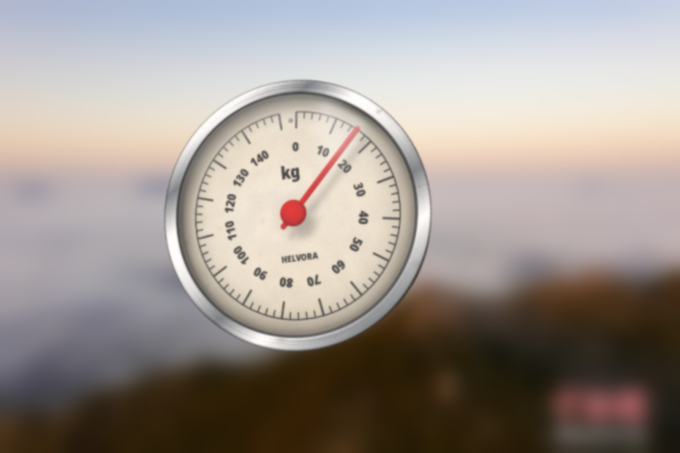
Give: 16 kg
